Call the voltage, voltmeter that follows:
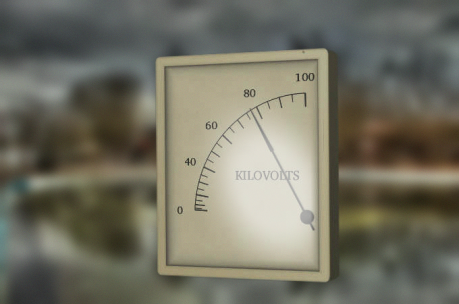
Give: 77.5 kV
